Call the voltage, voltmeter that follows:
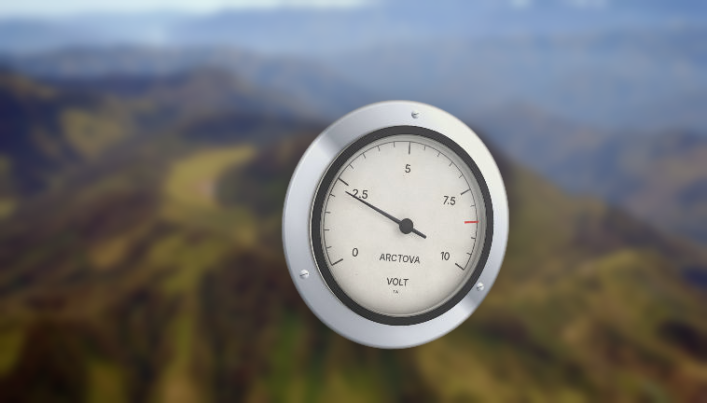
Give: 2.25 V
